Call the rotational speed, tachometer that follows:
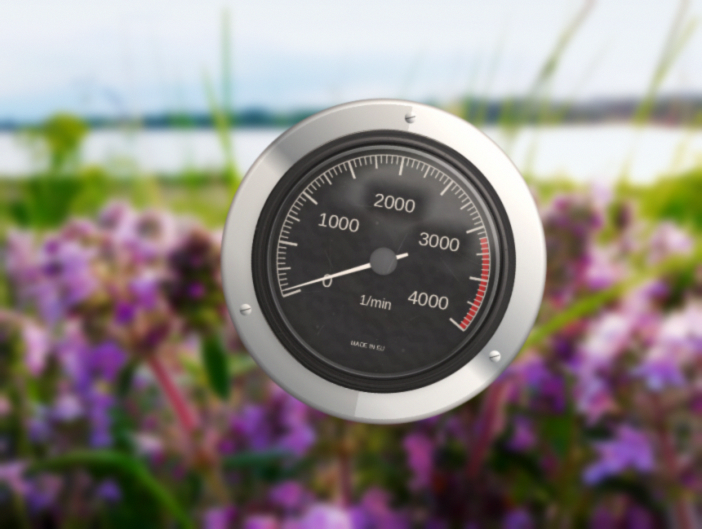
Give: 50 rpm
